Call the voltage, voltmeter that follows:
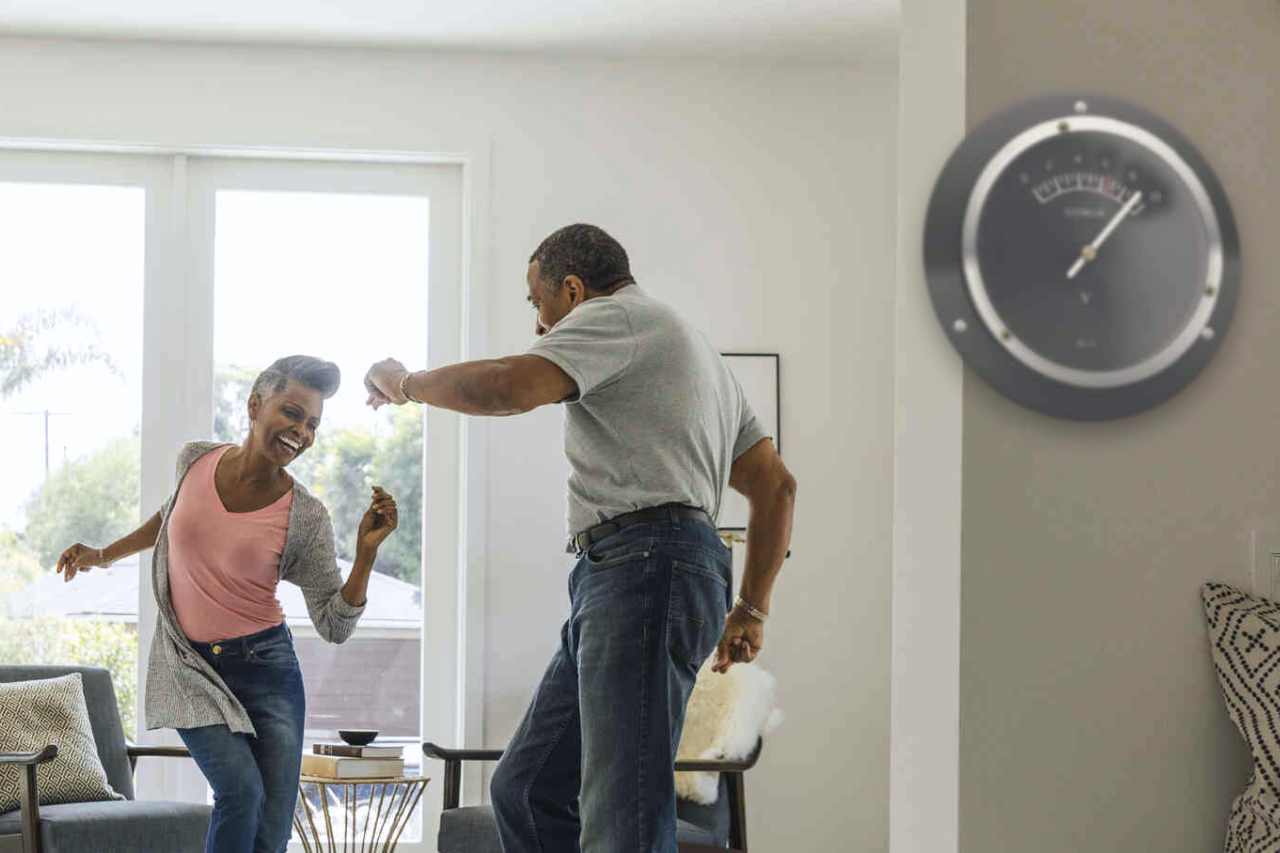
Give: 9 V
